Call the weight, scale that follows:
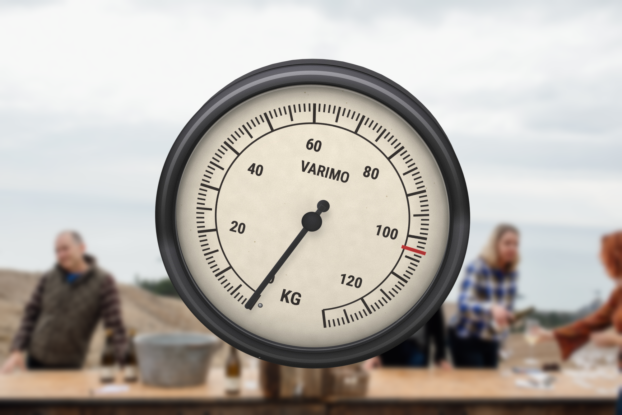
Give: 1 kg
